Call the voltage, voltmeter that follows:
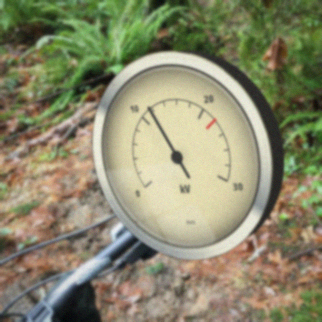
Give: 12 kV
